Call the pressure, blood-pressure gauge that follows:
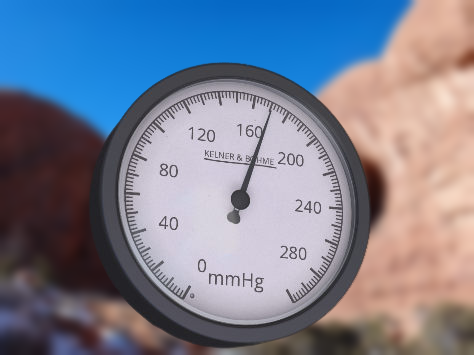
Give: 170 mmHg
